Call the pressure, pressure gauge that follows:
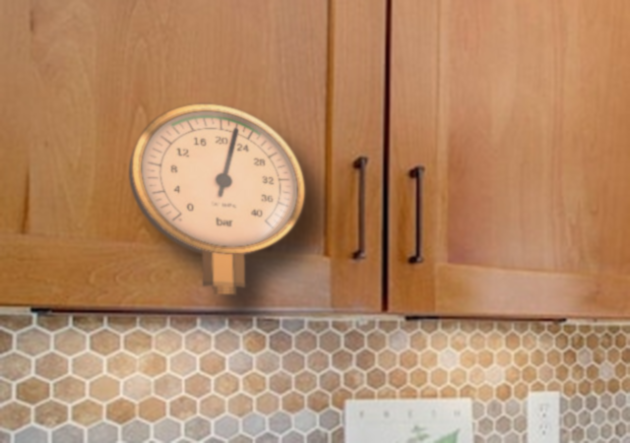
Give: 22 bar
